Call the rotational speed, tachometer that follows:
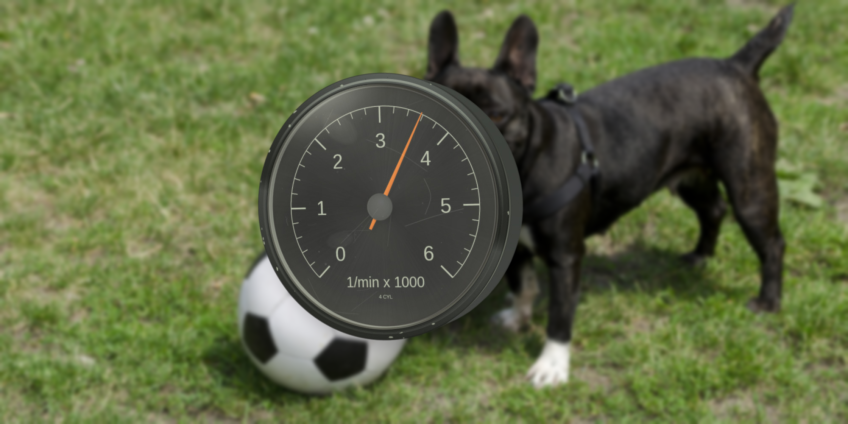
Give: 3600 rpm
